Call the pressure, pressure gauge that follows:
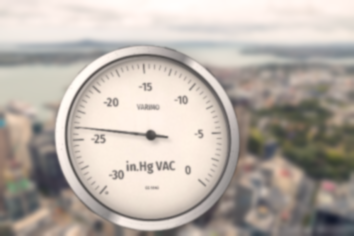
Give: -24 inHg
